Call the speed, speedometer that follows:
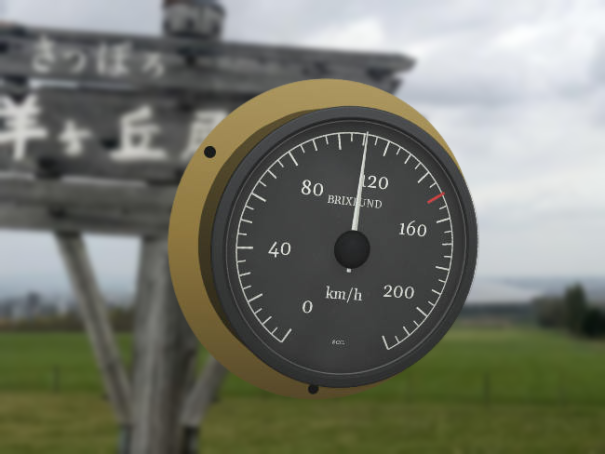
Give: 110 km/h
